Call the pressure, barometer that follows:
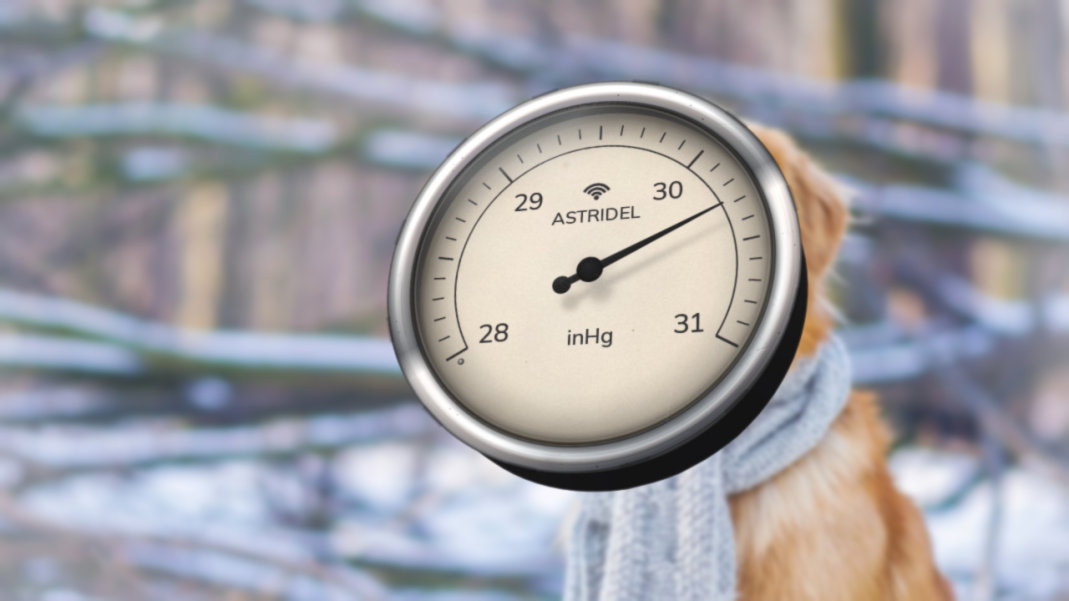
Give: 30.3 inHg
